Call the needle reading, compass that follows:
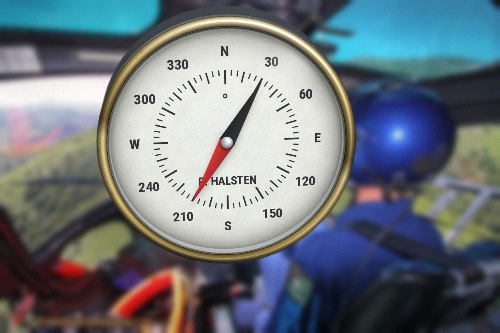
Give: 210 °
